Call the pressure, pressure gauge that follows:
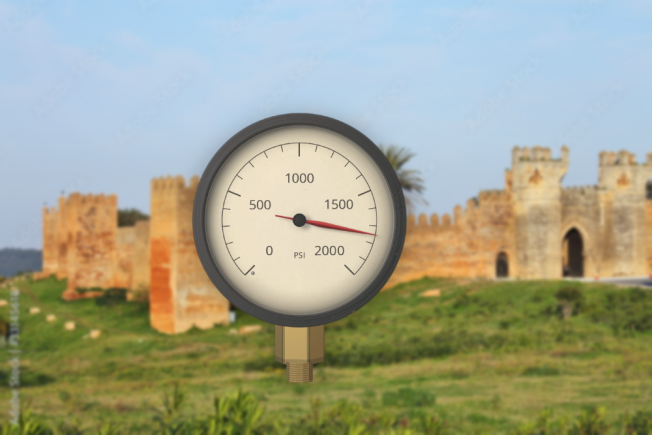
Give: 1750 psi
